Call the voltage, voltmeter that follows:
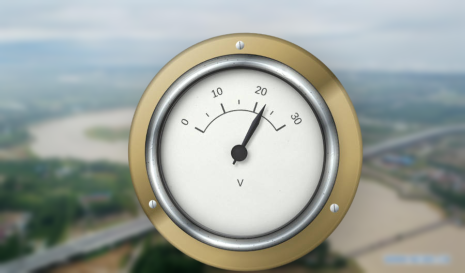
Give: 22.5 V
